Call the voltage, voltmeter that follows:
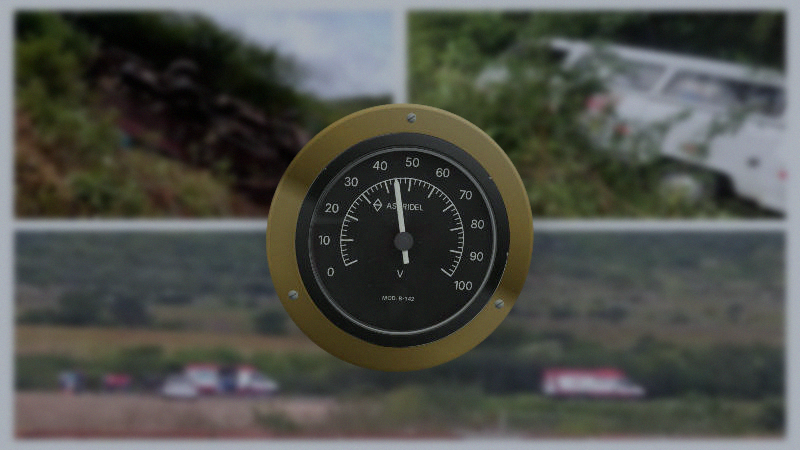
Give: 44 V
